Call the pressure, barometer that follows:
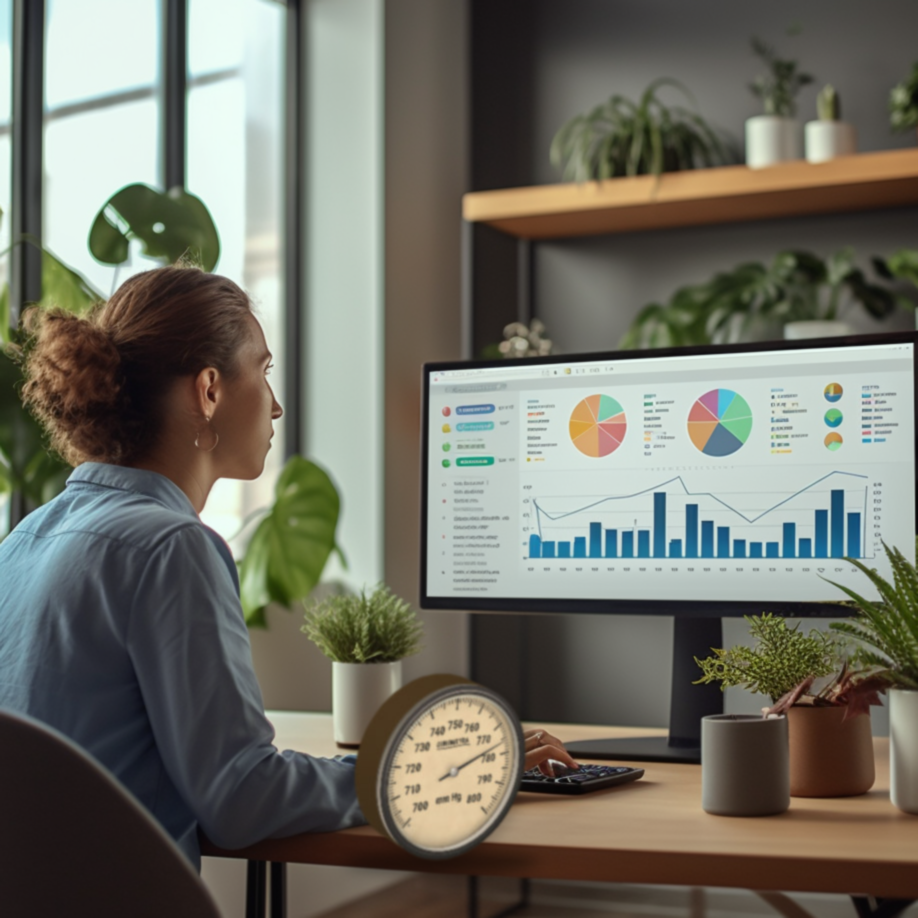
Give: 775 mmHg
